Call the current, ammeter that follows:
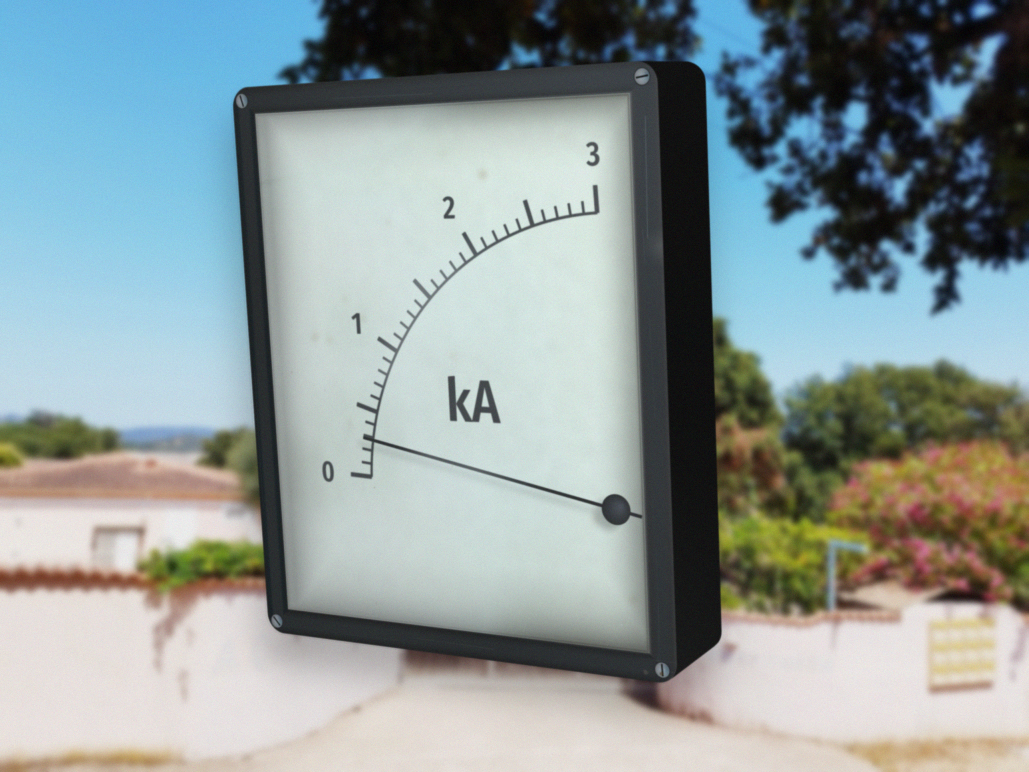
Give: 0.3 kA
